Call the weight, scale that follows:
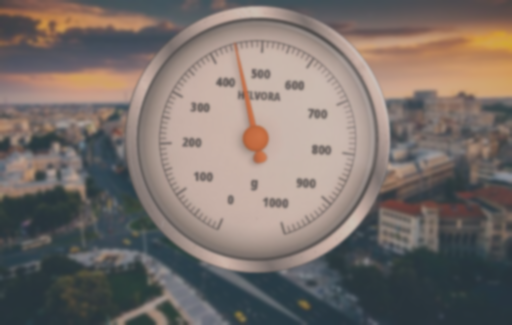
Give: 450 g
